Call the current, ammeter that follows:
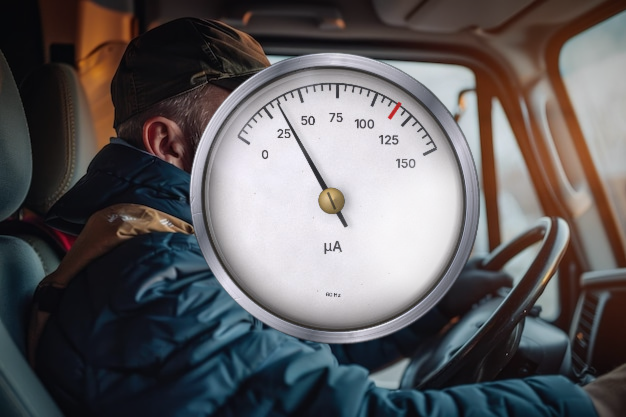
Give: 35 µA
